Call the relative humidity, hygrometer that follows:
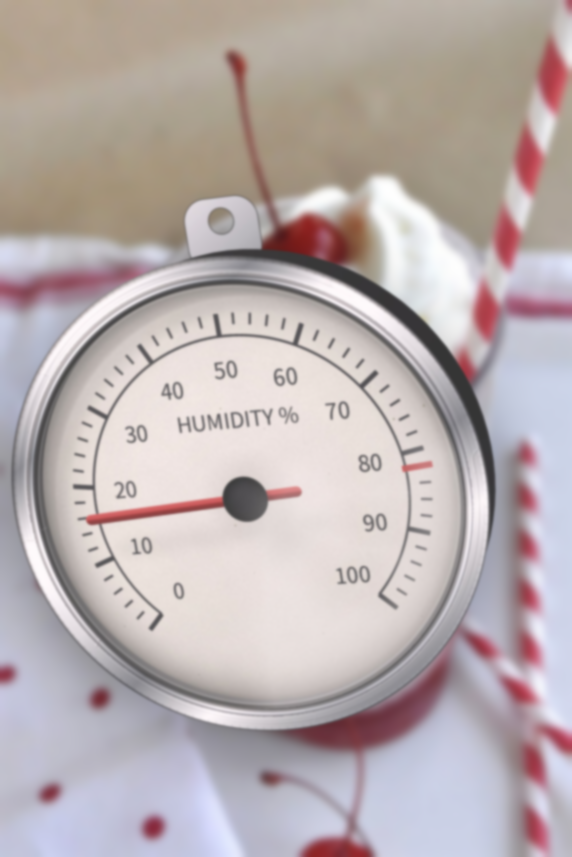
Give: 16 %
